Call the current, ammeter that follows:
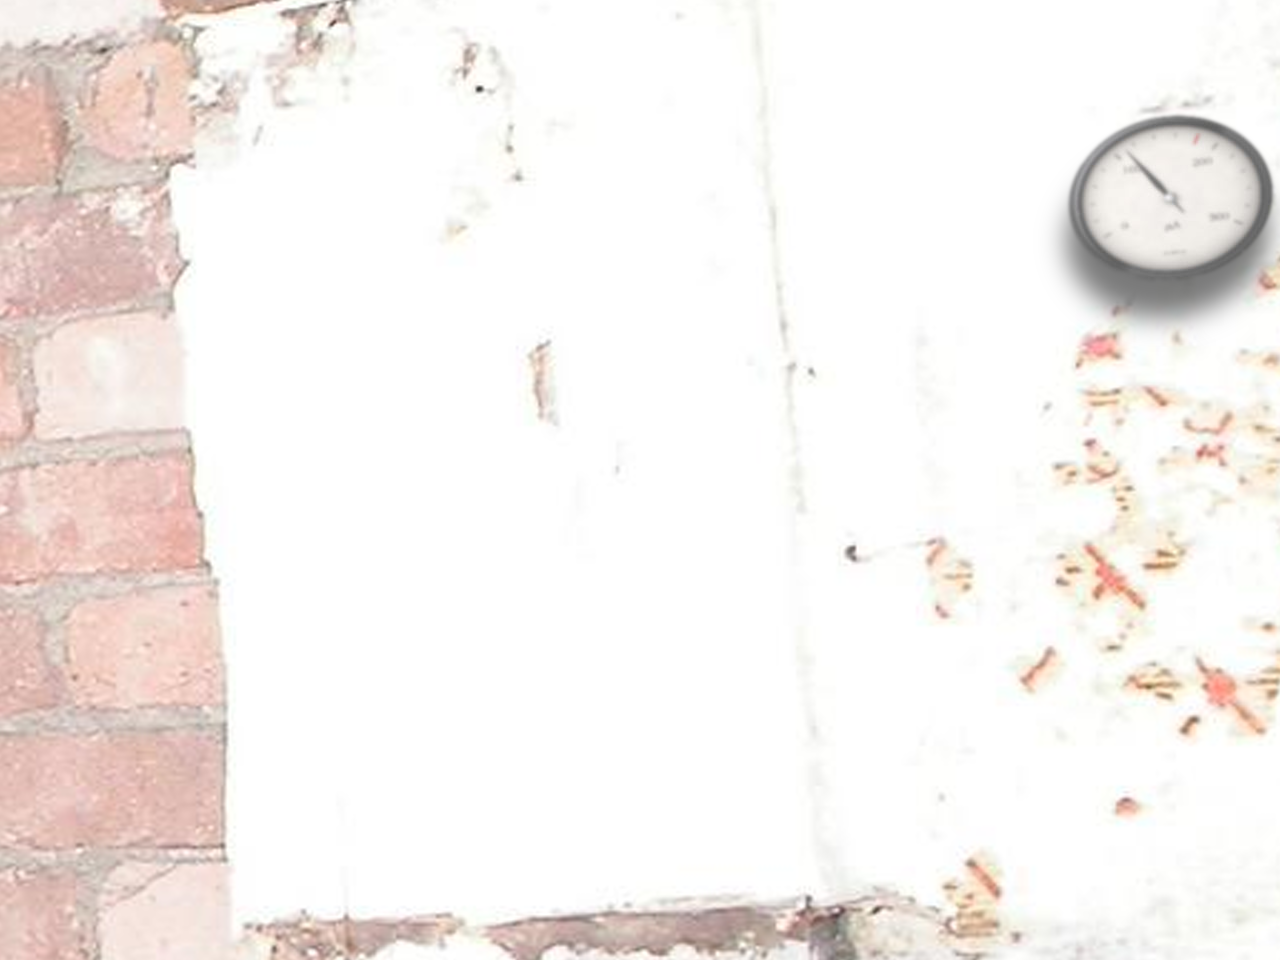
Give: 110 µA
